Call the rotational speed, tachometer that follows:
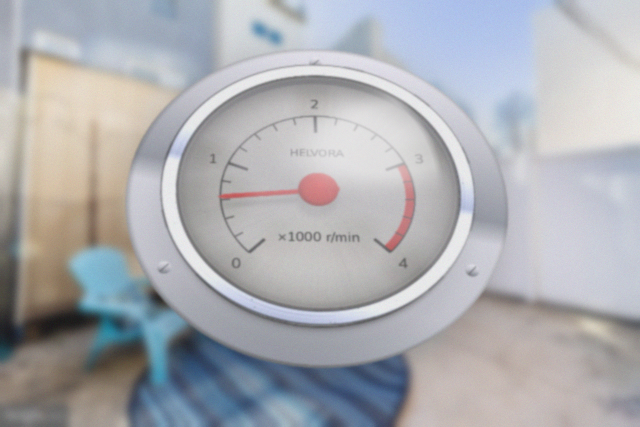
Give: 600 rpm
